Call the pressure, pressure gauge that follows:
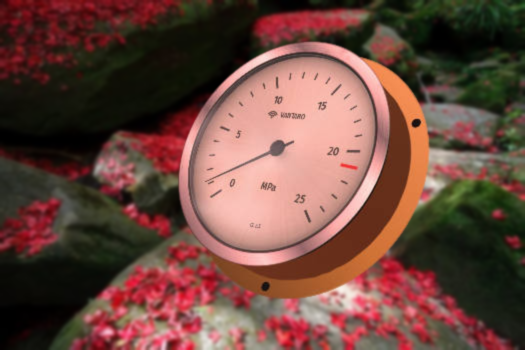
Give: 1 MPa
